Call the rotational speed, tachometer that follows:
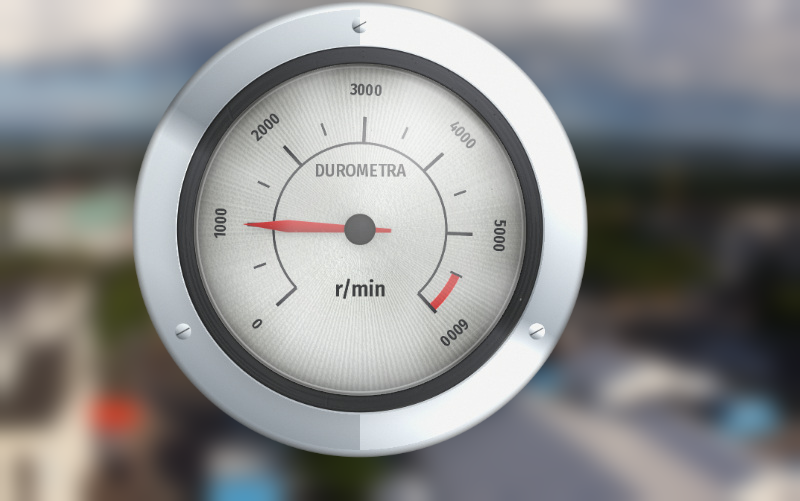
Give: 1000 rpm
